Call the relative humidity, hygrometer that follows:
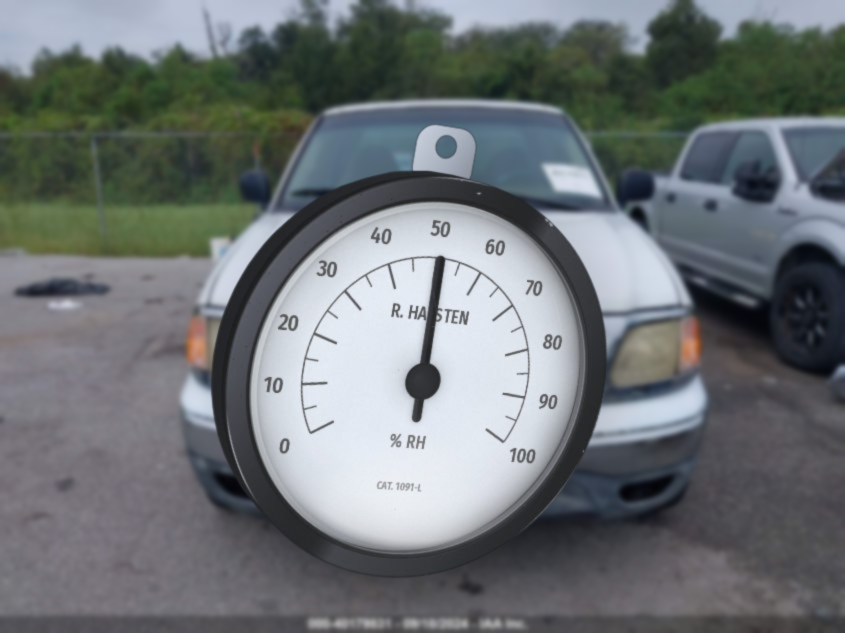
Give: 50 %
